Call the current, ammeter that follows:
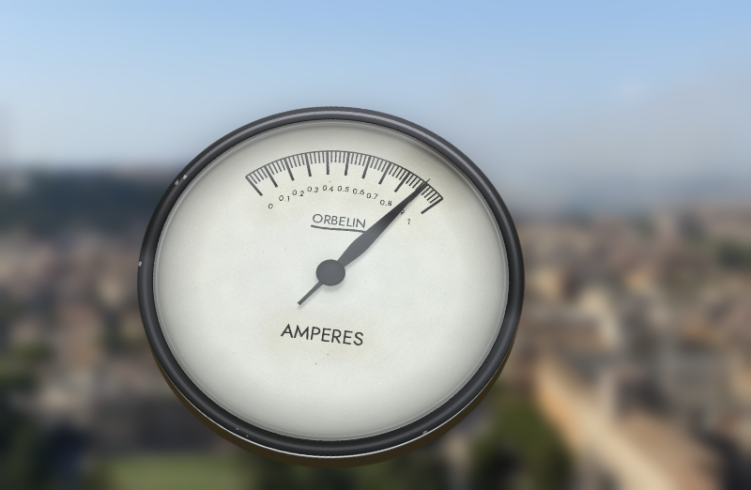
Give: 0.9 A
